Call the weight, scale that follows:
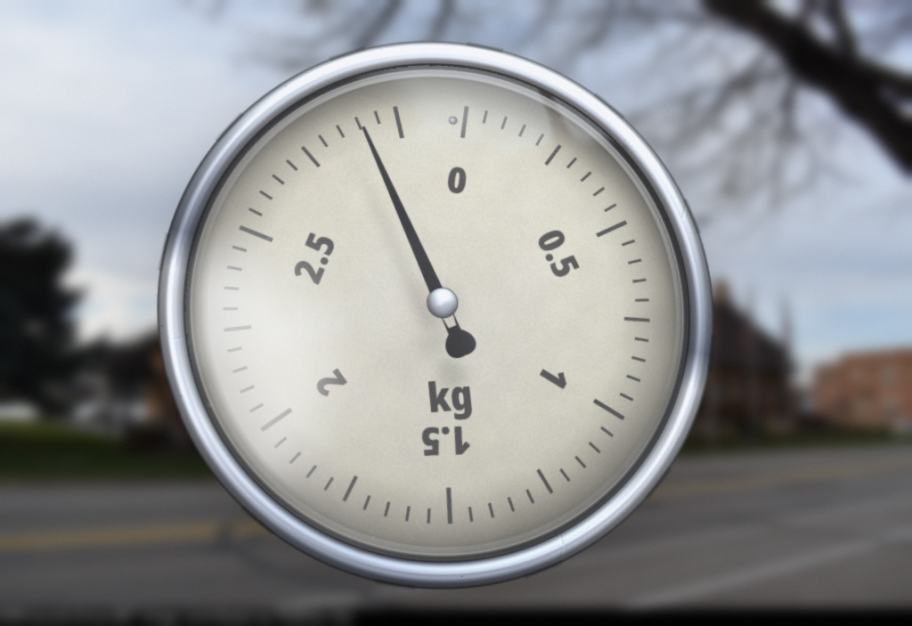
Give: 2.9 kg
